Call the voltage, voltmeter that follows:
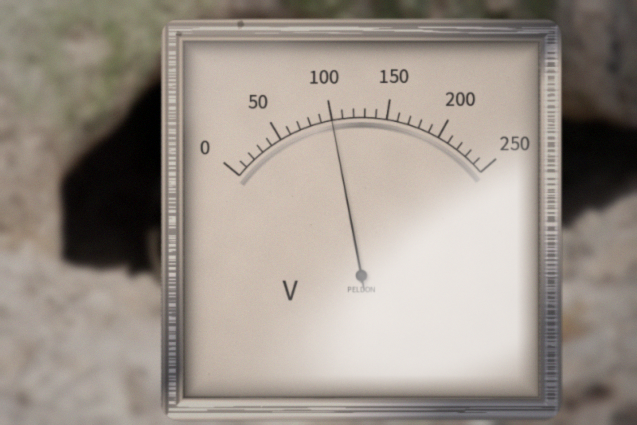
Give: 100 V
